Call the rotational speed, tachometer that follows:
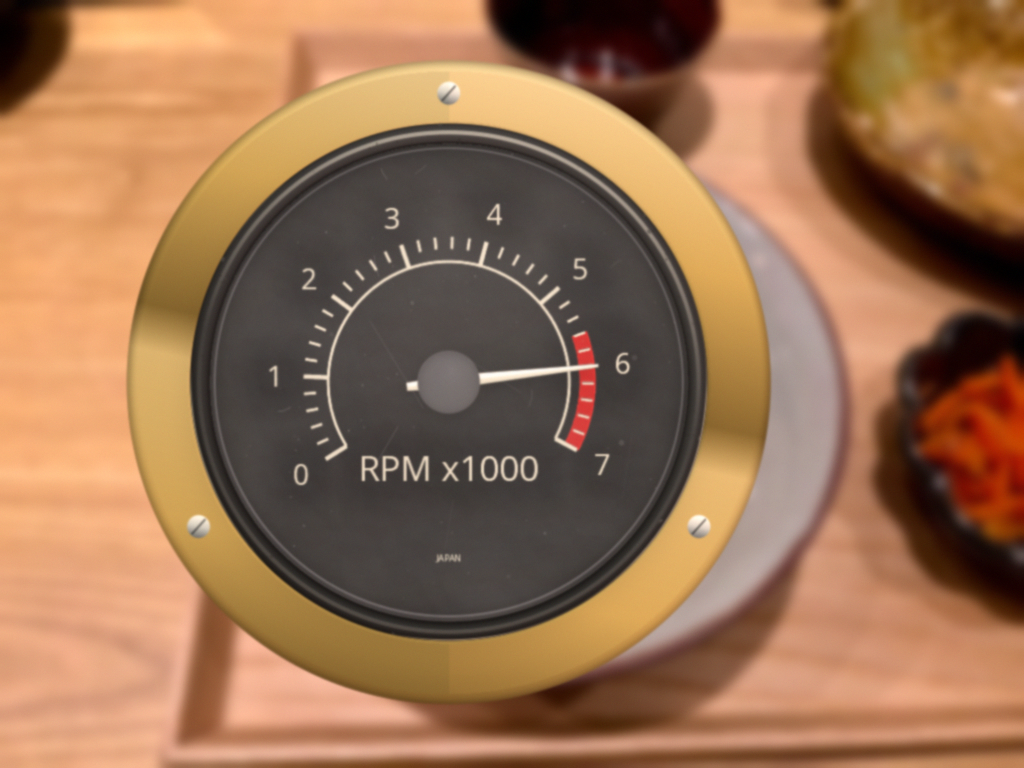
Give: 6000 rpm
